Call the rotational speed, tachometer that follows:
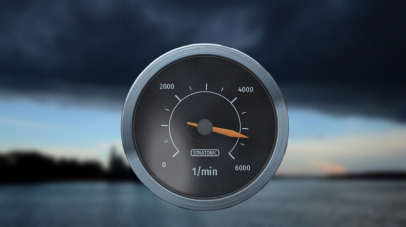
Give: 5250 rpm
